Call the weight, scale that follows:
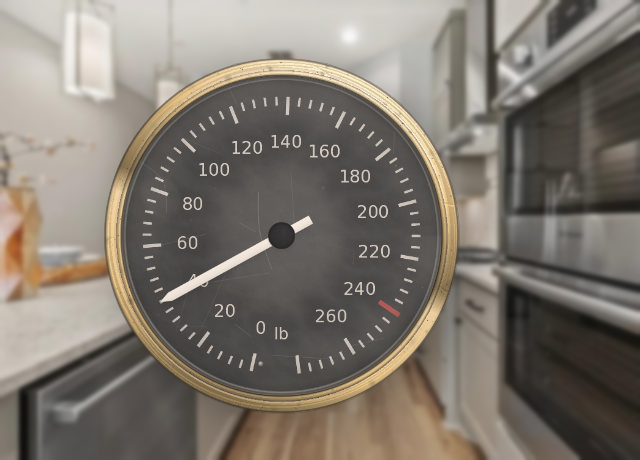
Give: 40 lb
